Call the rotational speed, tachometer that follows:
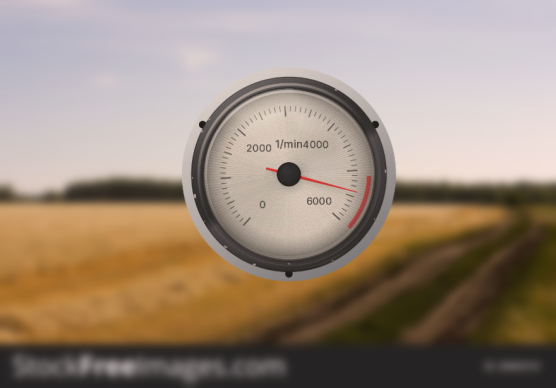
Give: 5400 rpm
